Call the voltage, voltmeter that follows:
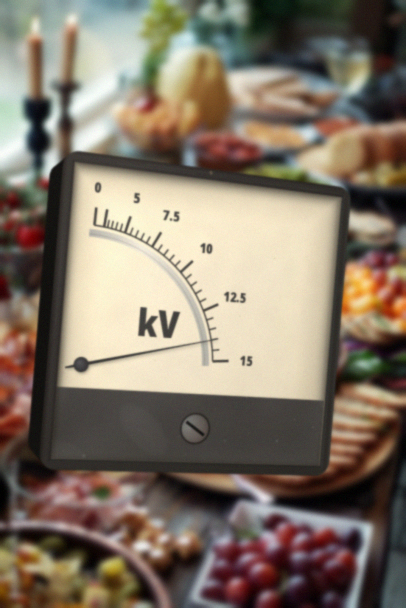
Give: 14 kV
